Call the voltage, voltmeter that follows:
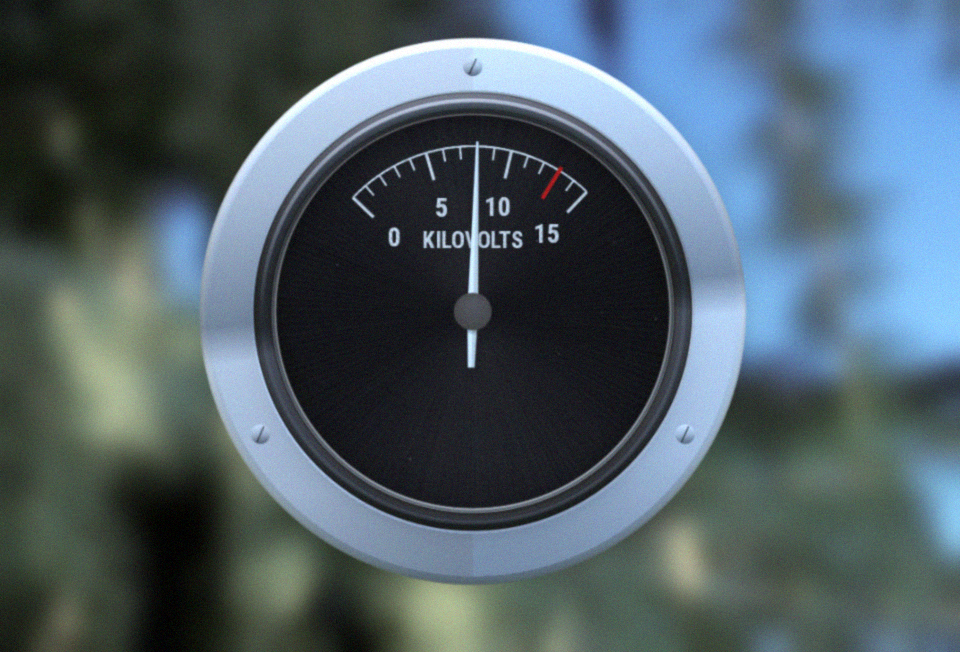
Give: 8 kV
